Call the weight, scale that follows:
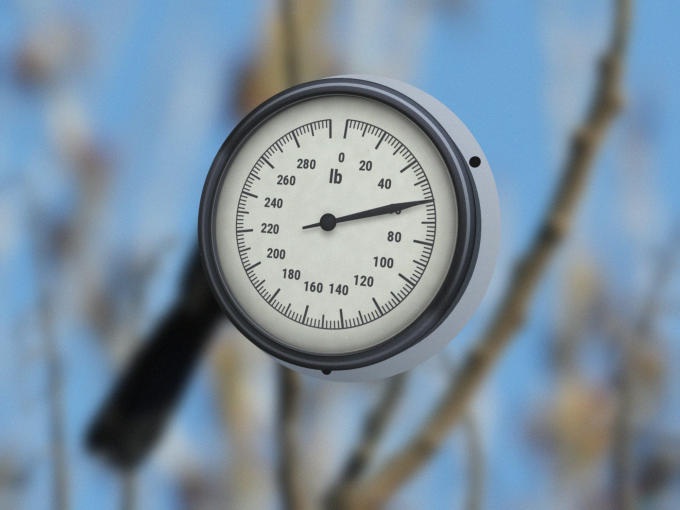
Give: 60 lb
